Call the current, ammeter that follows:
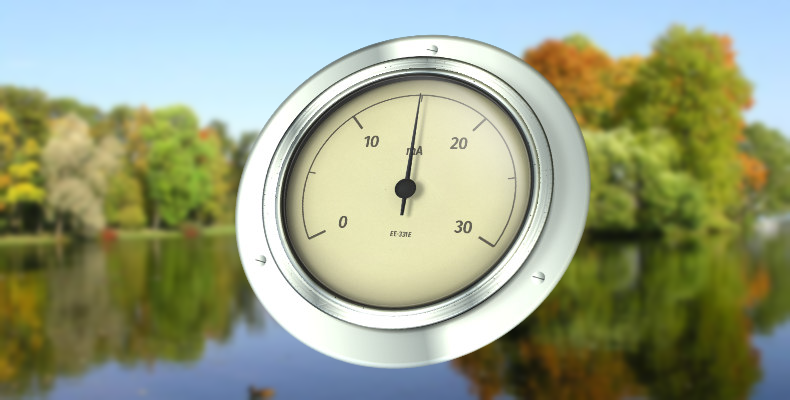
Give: 15 mA
